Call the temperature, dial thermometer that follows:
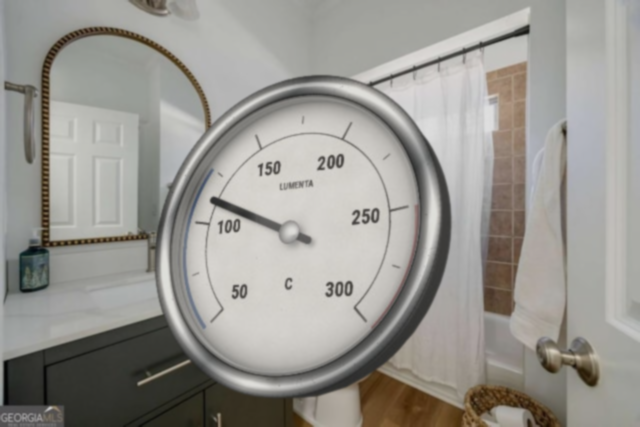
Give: 112.5 °C
